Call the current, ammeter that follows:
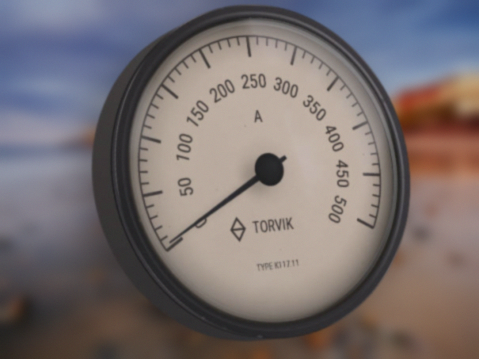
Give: 5 A
